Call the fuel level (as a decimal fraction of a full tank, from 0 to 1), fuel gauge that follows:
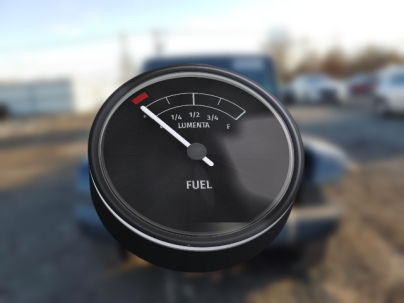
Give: 0
